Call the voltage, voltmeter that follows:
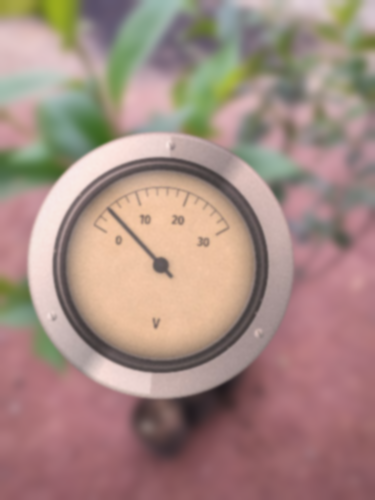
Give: 4 V
